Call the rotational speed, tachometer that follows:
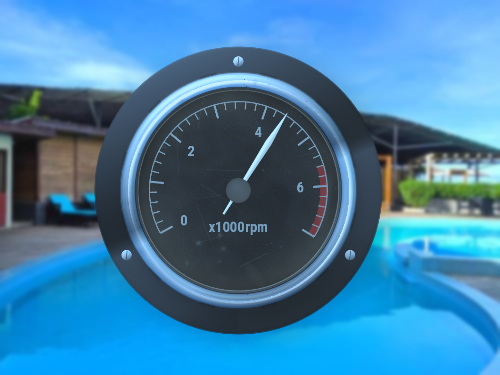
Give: 4400 rpm
